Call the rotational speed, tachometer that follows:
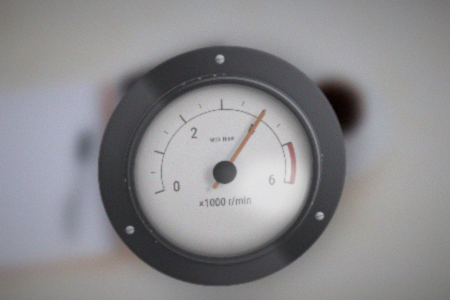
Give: 4000 rpm
